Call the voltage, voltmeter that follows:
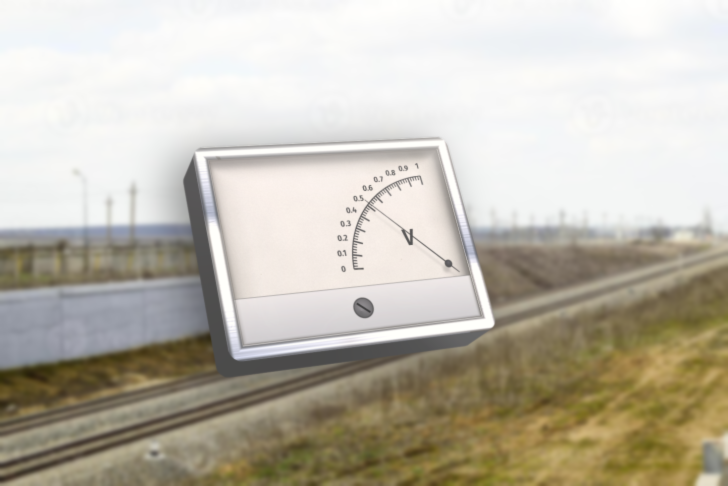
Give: 0.5 V
